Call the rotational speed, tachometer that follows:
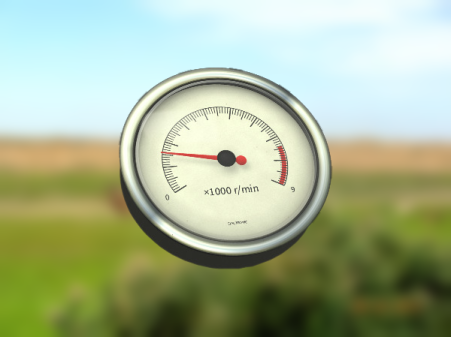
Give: 1500 rpm
